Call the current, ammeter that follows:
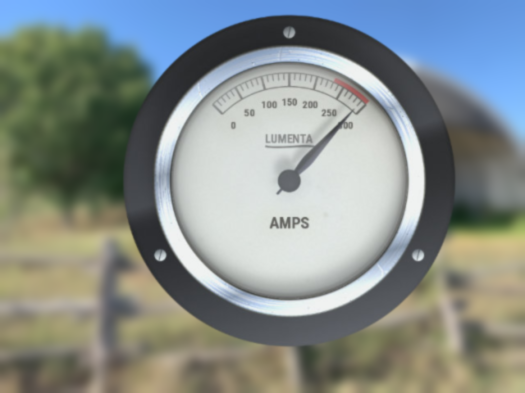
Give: 290 A
